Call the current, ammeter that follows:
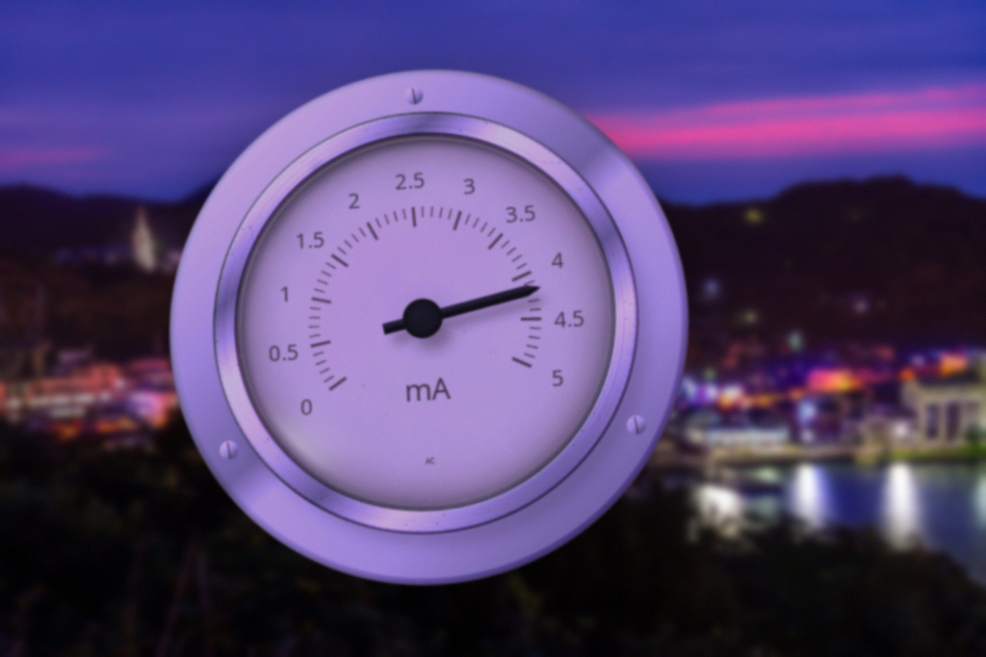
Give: 4.2 mA
